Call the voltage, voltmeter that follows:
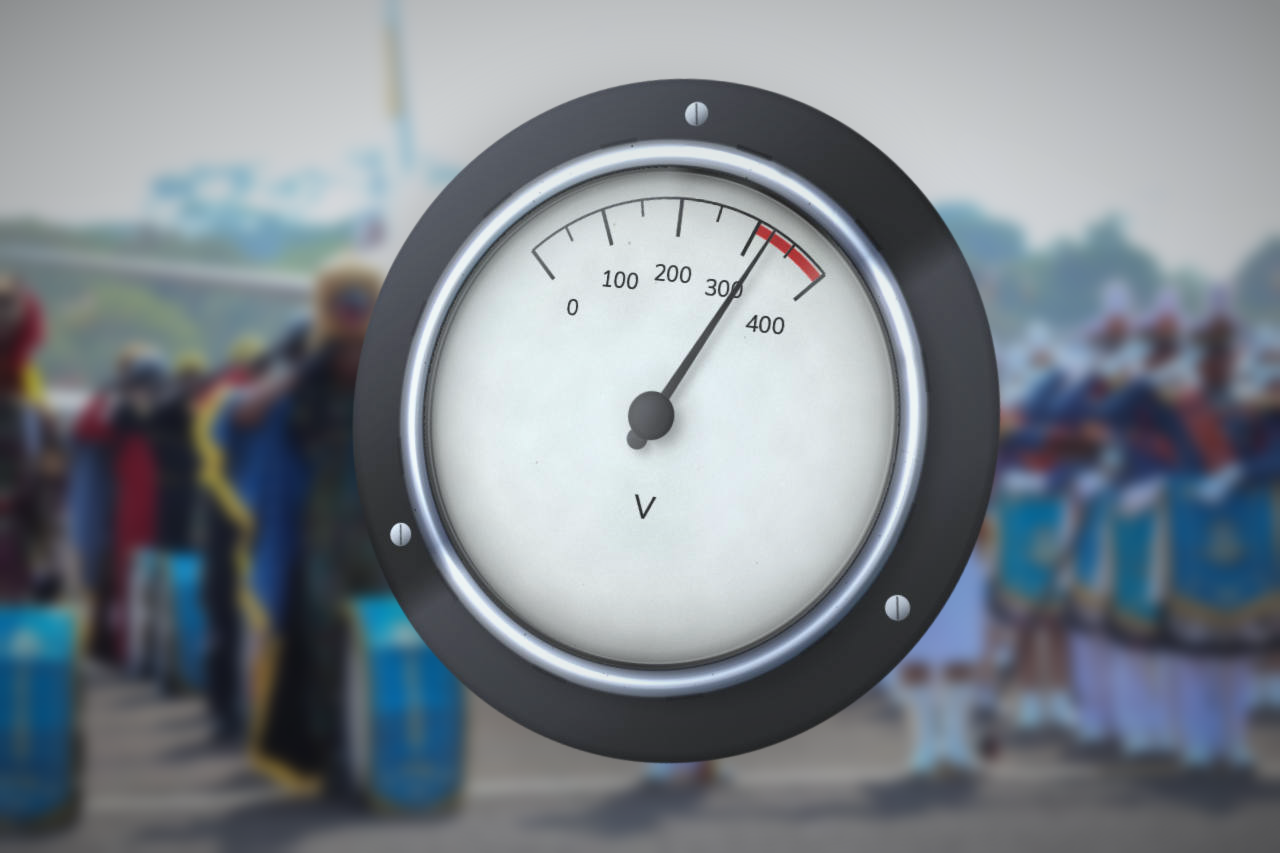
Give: 325 V
